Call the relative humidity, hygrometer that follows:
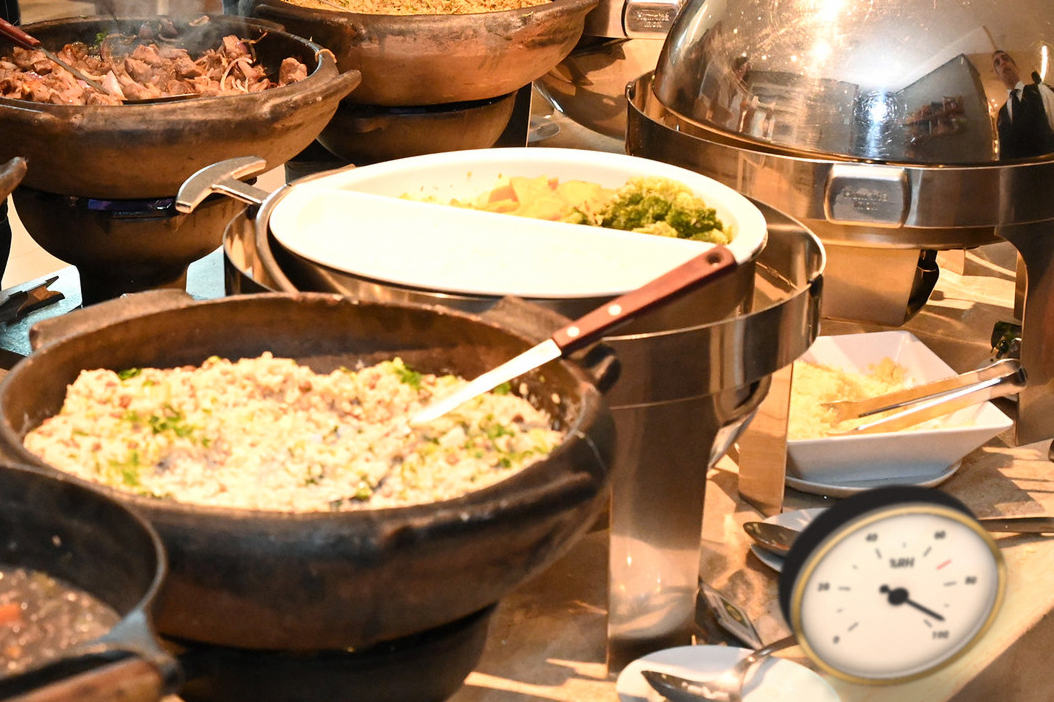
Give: 95 %
